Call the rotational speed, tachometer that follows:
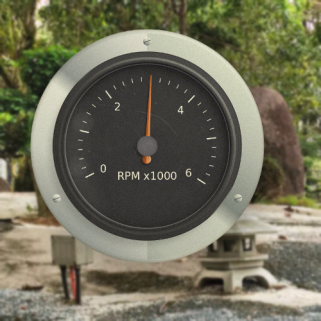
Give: 3000 rpm
